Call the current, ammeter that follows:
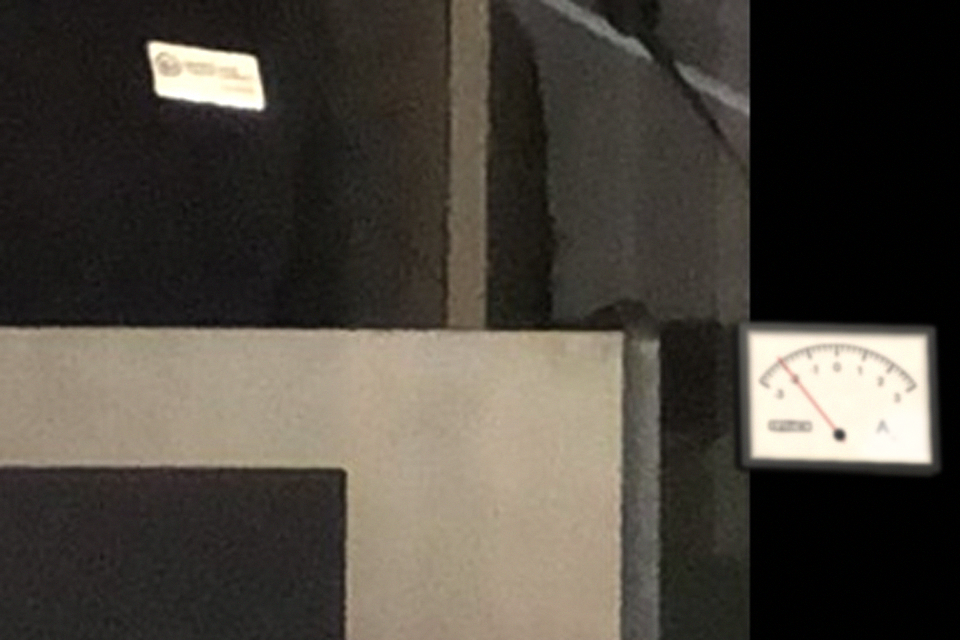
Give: -2 A
